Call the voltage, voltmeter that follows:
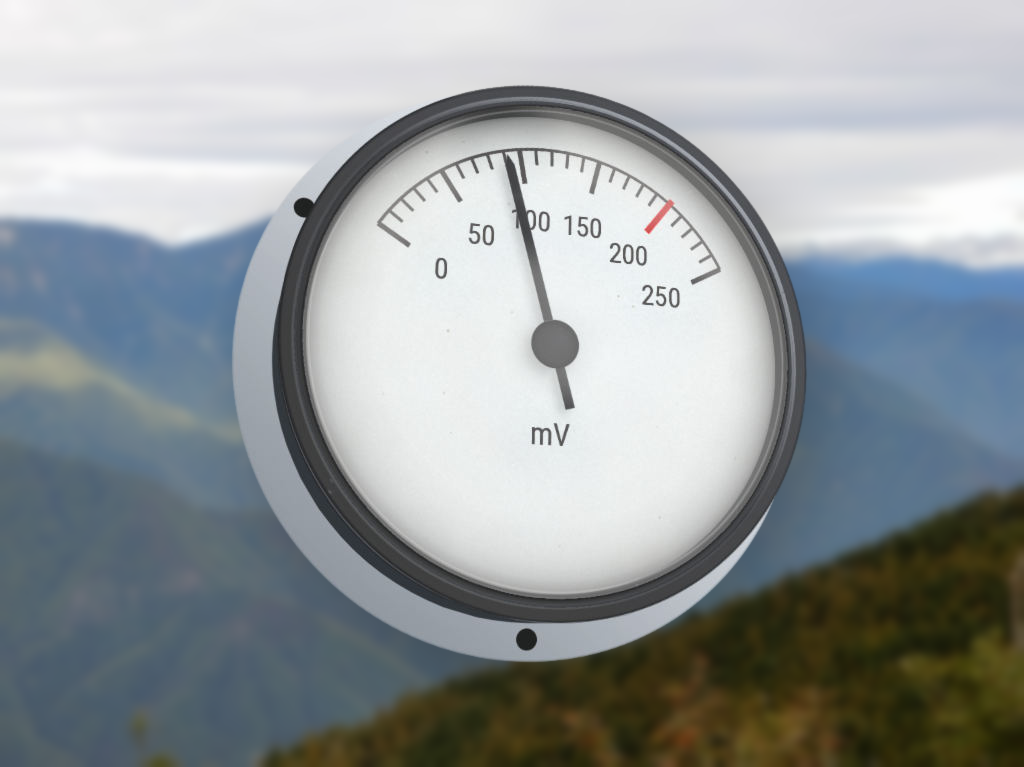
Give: 90 mV
